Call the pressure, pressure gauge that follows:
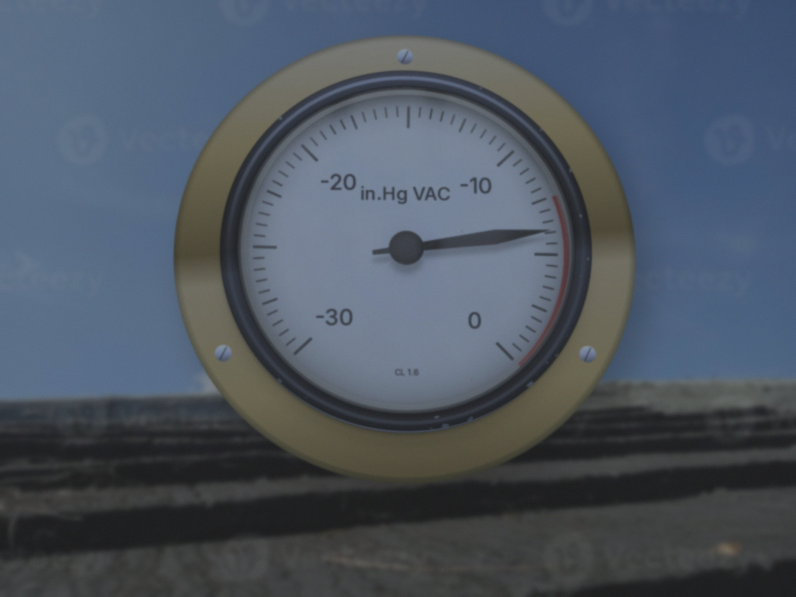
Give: -6 inHg
